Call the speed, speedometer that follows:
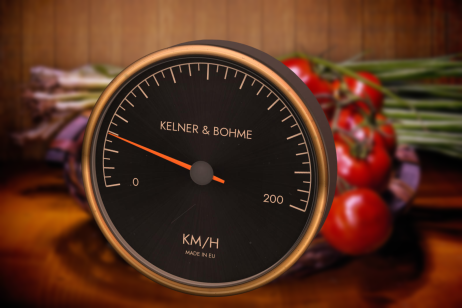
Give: 30 km/h
